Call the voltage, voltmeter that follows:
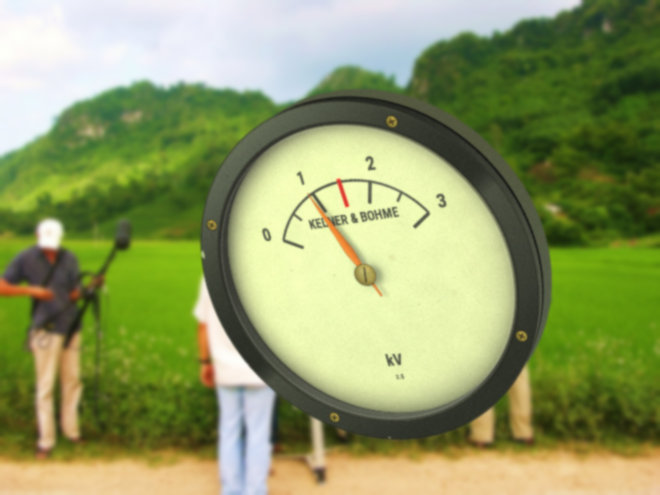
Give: 1 kV
